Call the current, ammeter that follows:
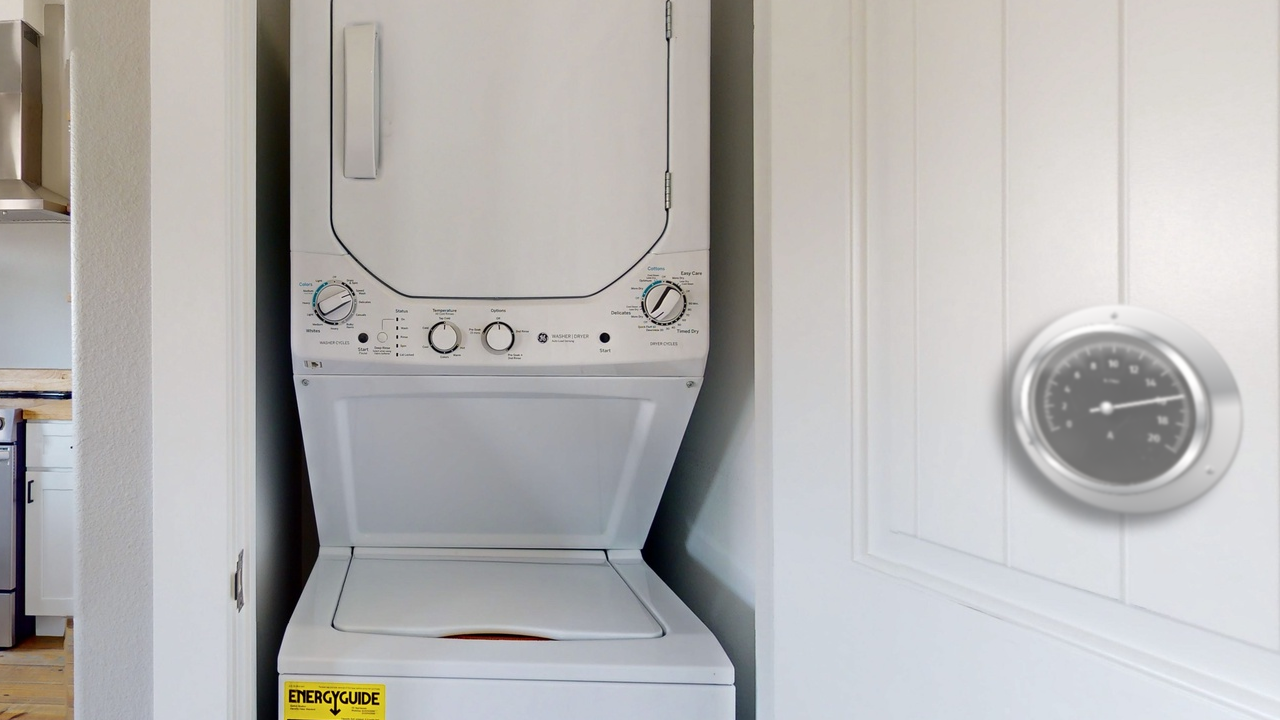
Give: 16 A
